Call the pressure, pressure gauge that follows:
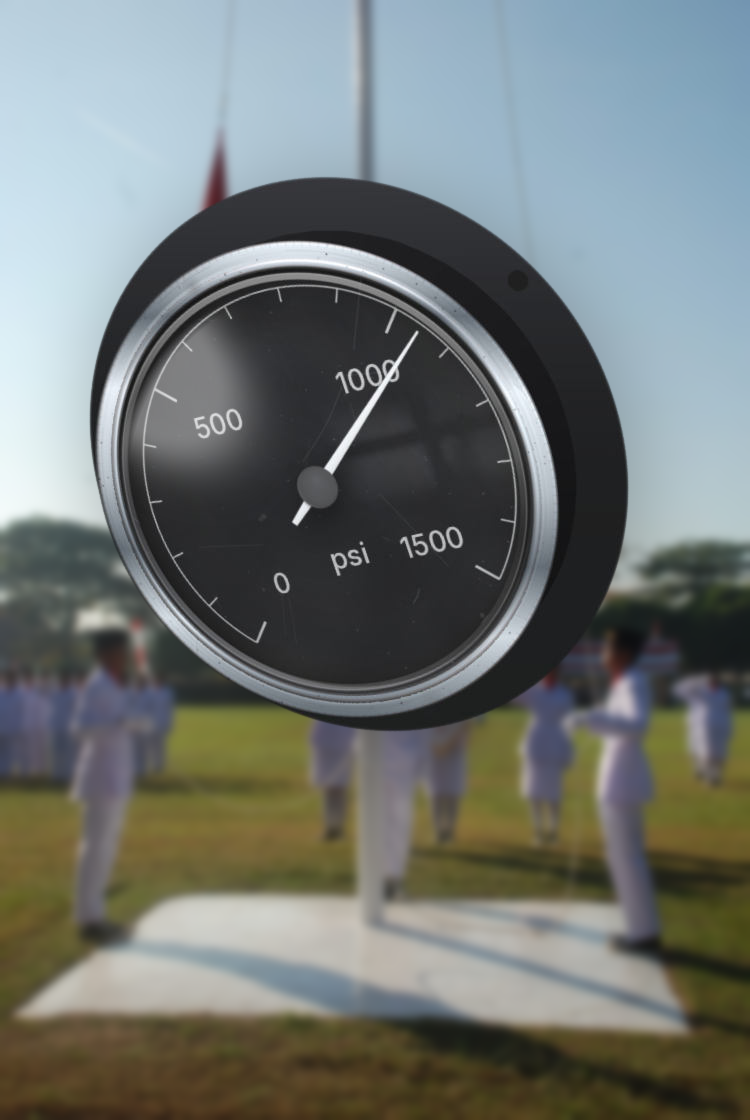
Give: 1050 psi
